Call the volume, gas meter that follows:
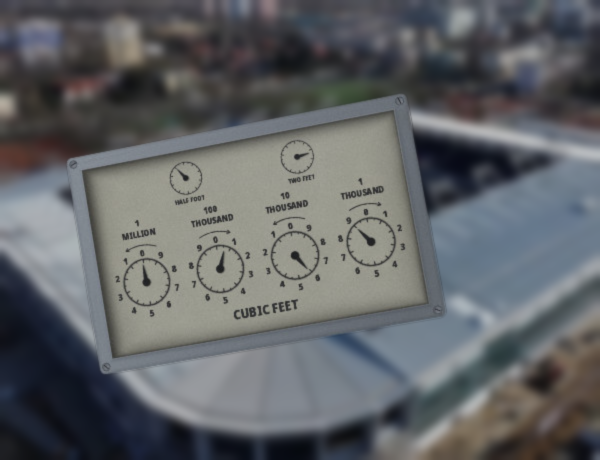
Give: 5900 ft³
